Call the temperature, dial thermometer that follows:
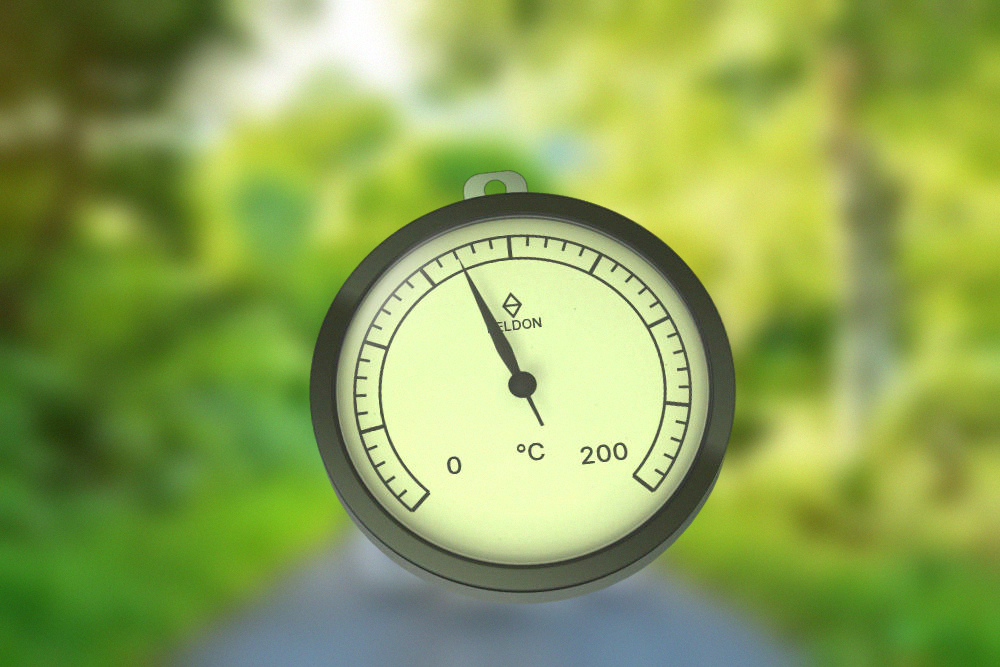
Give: 85 °C
